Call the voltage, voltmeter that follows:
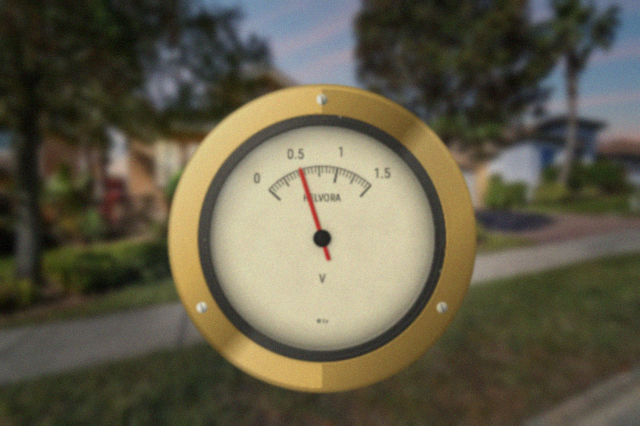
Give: 0.5 V
